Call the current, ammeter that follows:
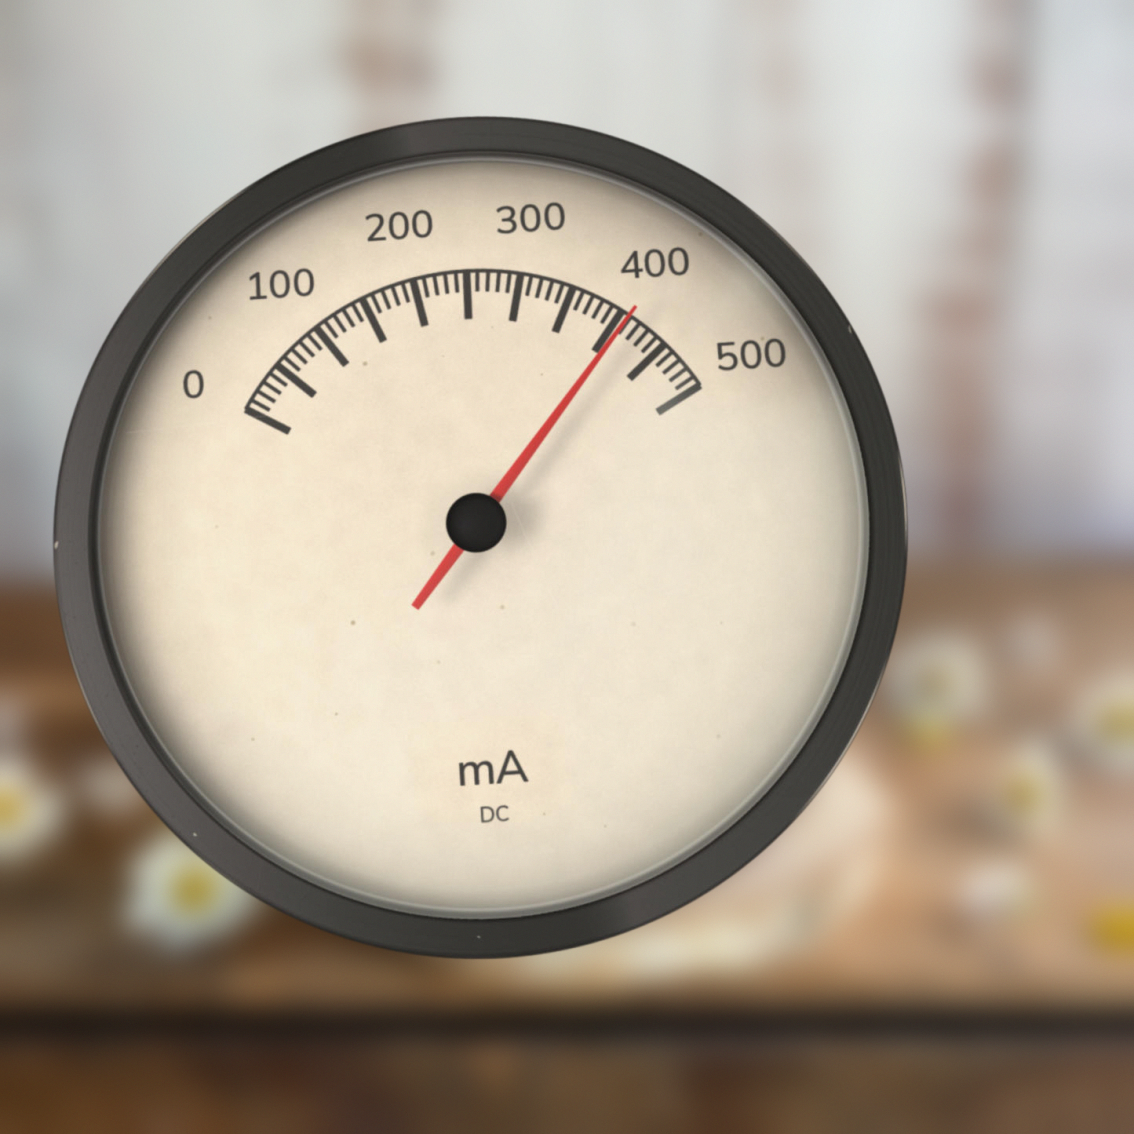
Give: 410 mA
